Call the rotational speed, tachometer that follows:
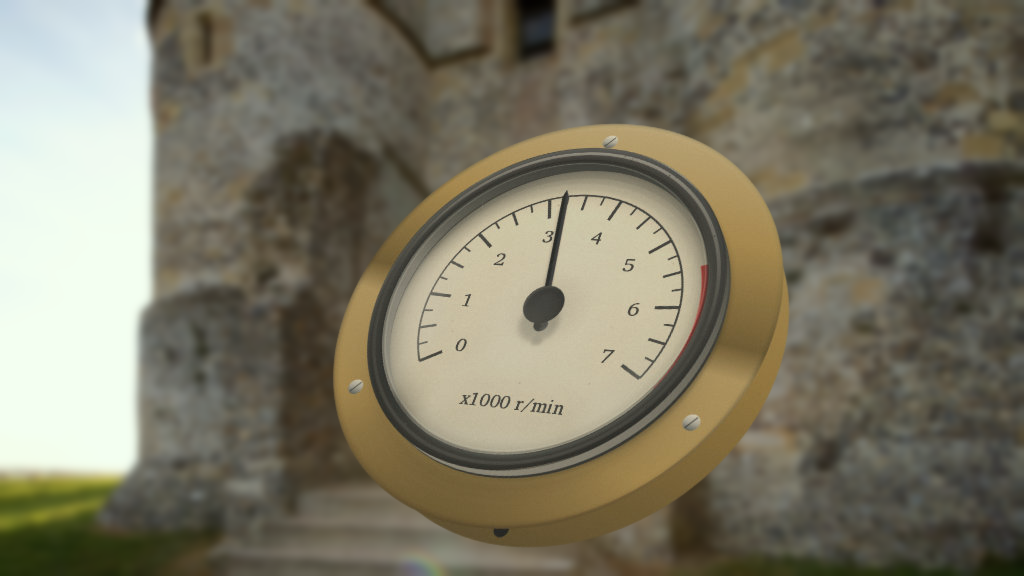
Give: 3250 rpm
